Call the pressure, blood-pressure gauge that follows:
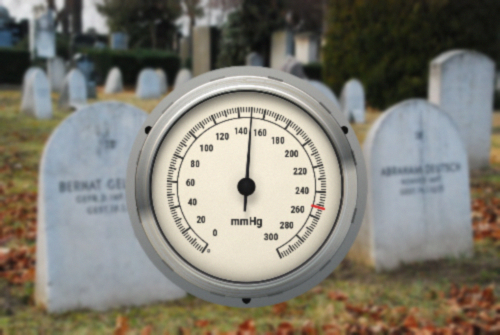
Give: 150 mmHg
